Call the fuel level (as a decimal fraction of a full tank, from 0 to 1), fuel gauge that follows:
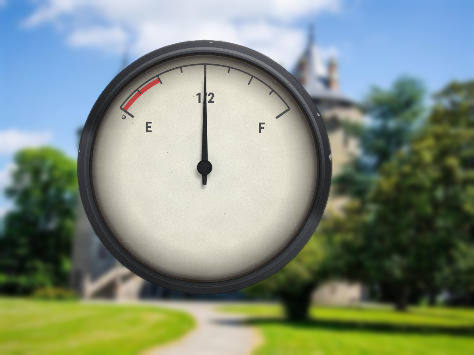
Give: 0.5
